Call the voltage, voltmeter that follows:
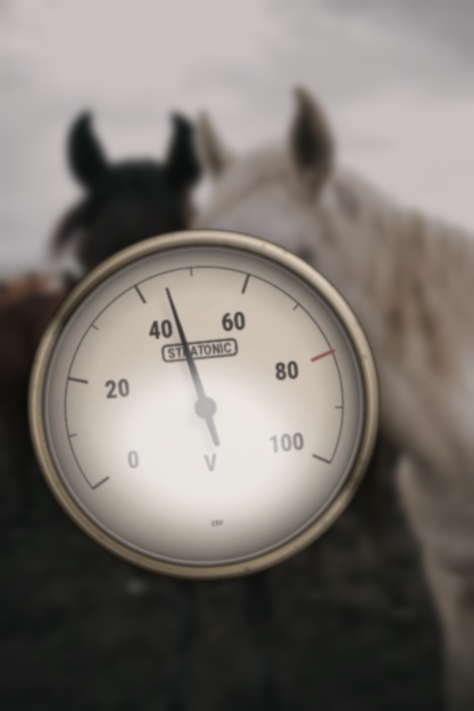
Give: 45 V
